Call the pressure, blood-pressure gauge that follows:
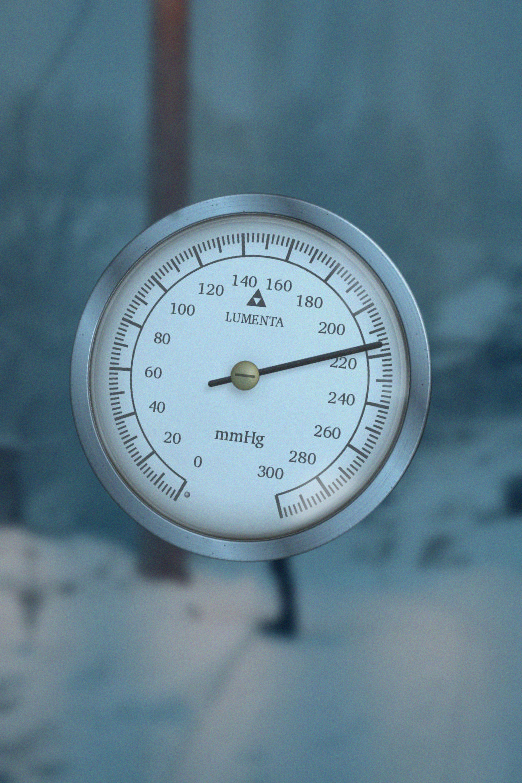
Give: 216 mmHg
